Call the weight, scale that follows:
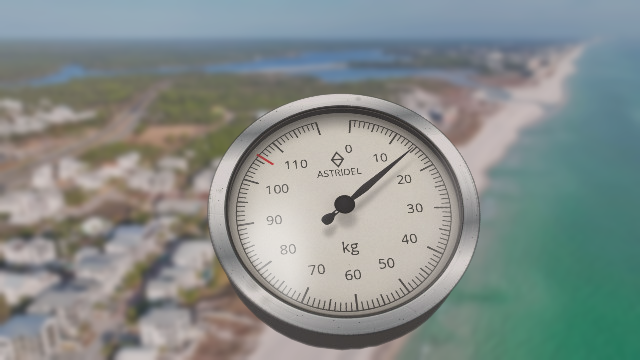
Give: 15 kg
